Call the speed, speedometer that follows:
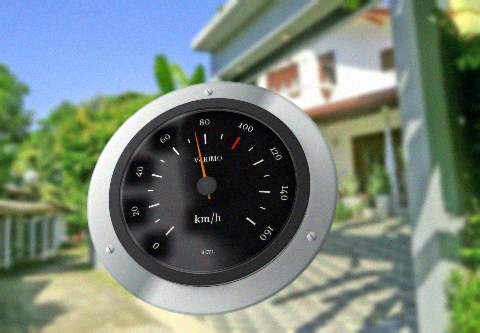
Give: 75 km/h
